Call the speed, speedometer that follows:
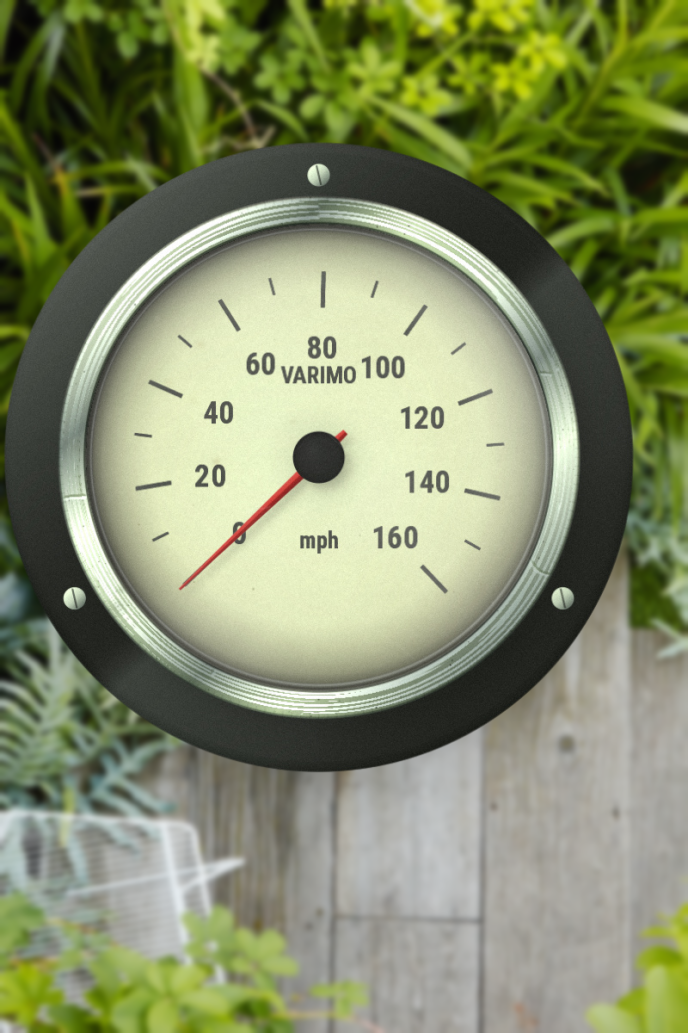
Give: 0 mph
